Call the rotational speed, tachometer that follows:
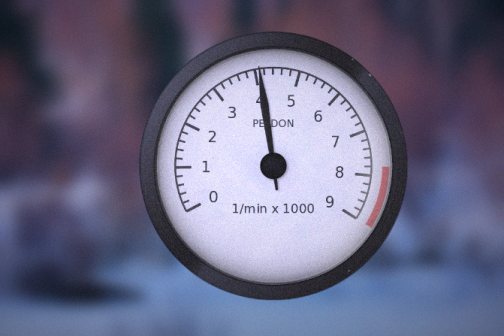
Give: 4100 rpm
